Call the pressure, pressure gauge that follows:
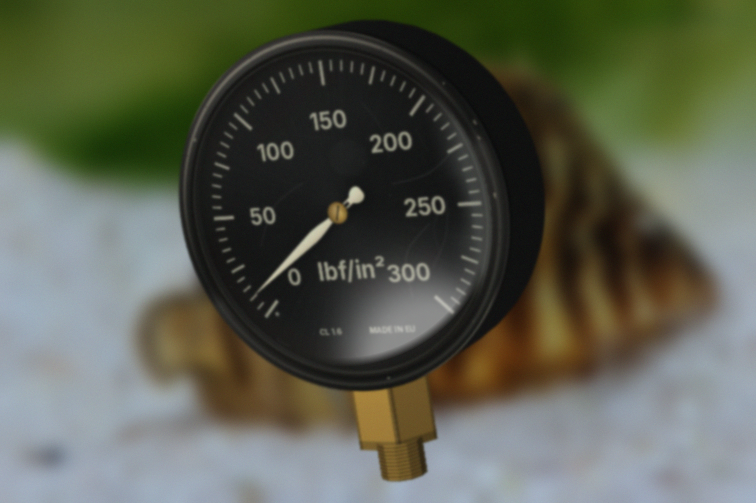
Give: 10 psi
